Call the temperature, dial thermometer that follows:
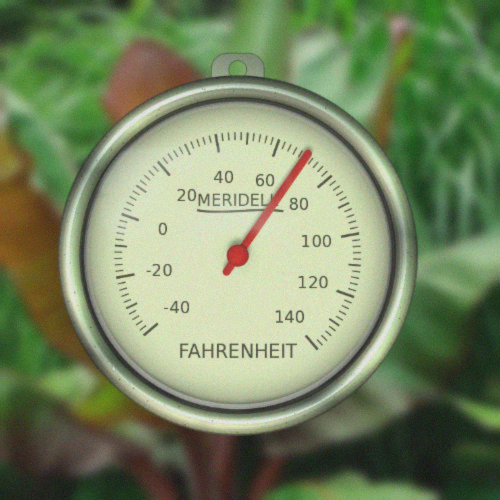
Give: 70 °F
